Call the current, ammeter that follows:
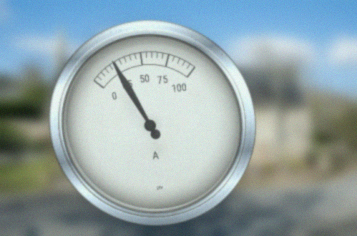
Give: 25 A
